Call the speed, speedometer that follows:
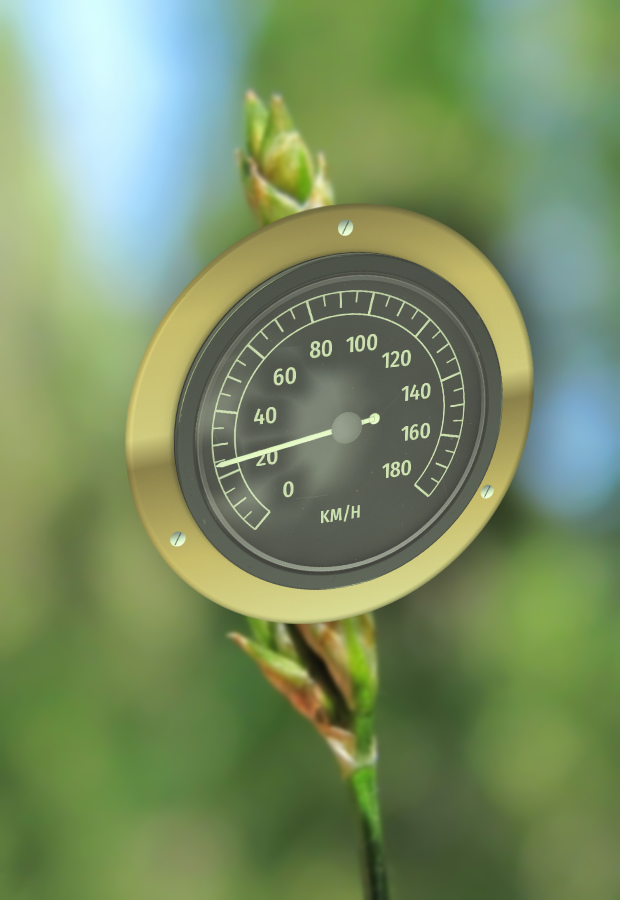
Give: 25 km/h
